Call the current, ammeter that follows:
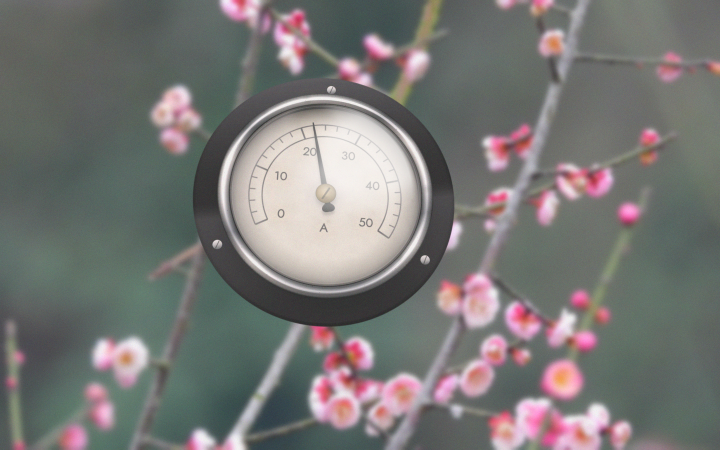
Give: 22 A
